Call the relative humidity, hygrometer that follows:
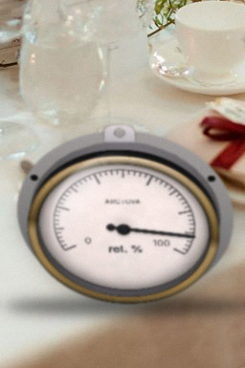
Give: 90 %
